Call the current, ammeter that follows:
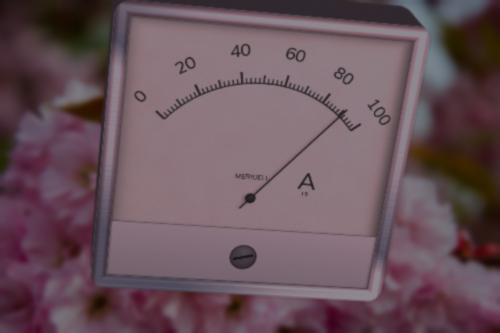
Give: 90 A
